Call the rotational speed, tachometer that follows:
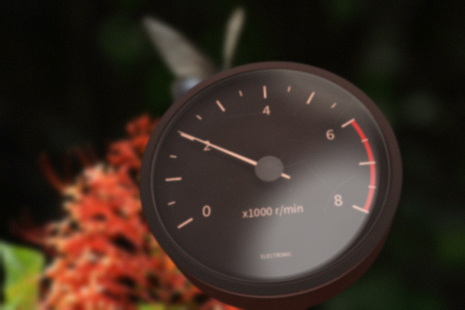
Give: 2000 rpm
